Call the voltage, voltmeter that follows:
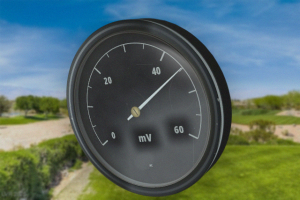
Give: 45 mV
